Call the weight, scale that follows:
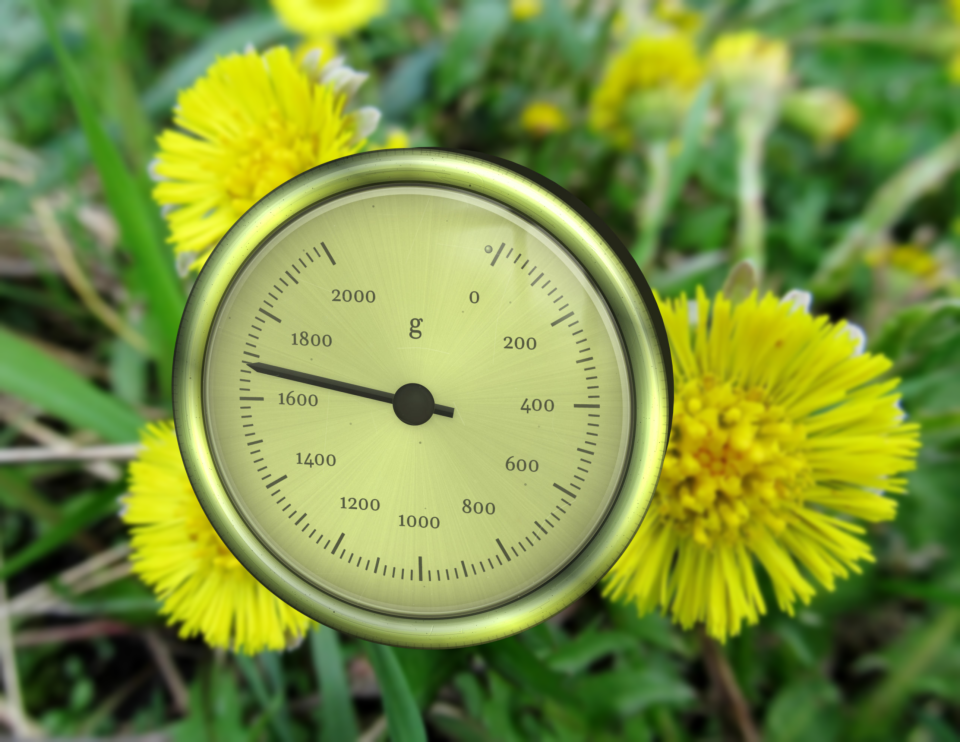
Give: 1680 g
